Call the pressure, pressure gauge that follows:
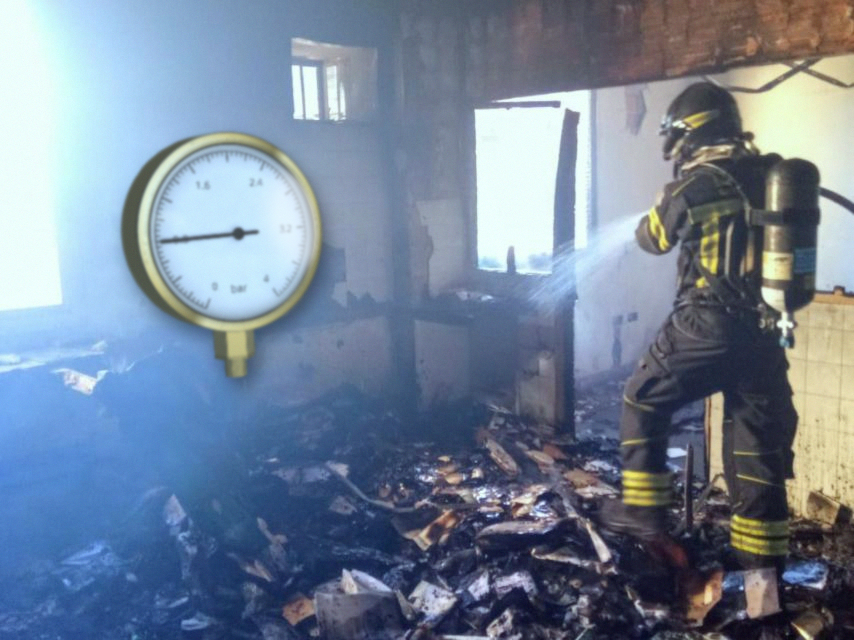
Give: 0.8 bar
